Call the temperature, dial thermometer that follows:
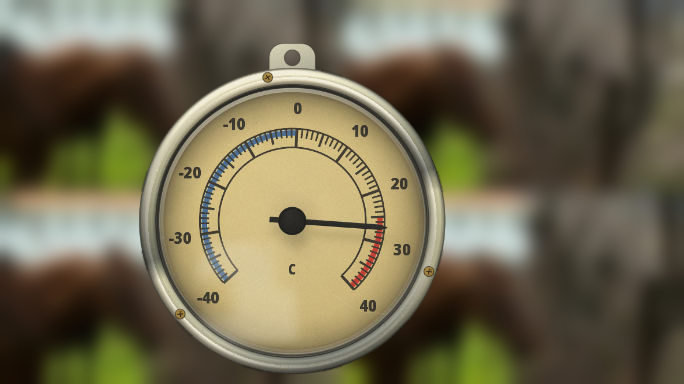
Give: 27 °C
